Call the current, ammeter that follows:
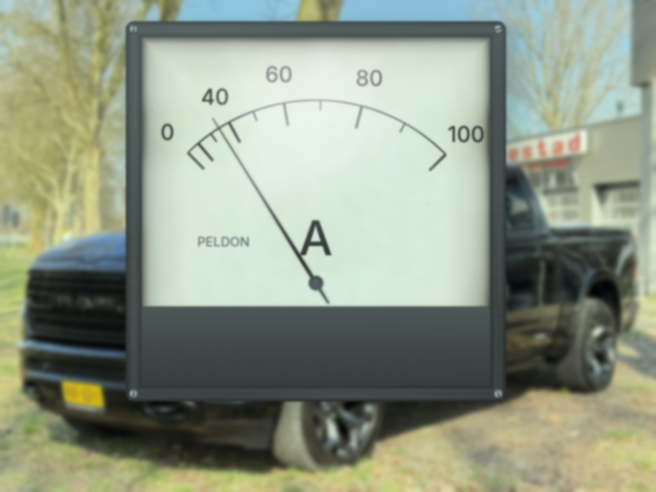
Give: 35 A
